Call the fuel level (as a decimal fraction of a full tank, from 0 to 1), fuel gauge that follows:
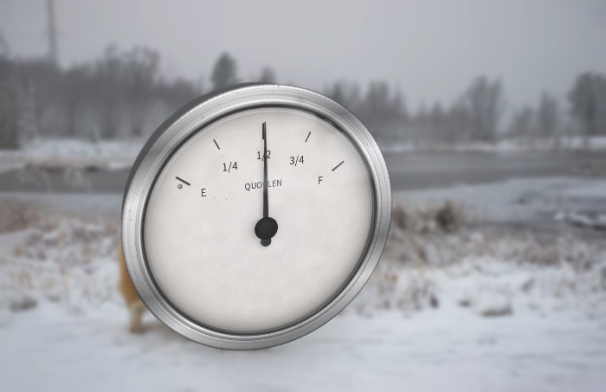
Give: 0.5
